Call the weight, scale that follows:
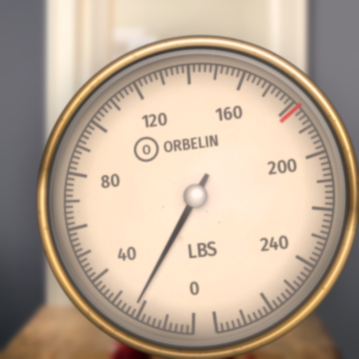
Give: 22 lb
